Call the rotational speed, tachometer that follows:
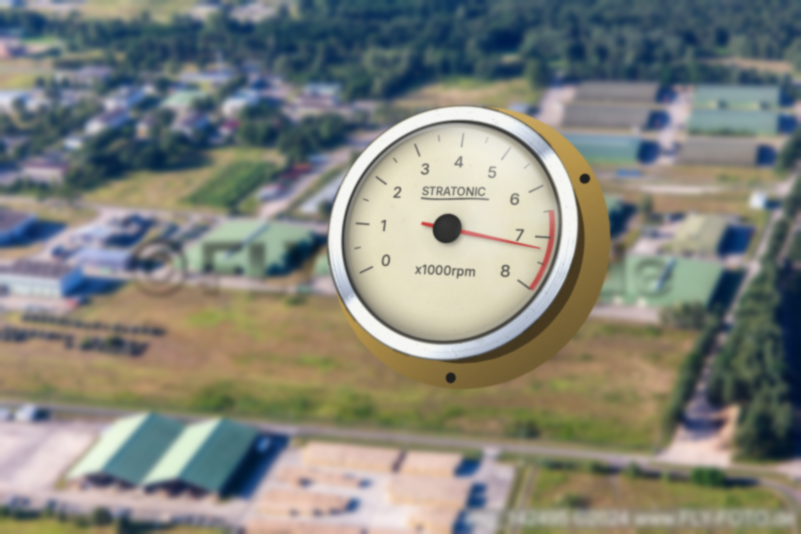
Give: 7250 rpm
